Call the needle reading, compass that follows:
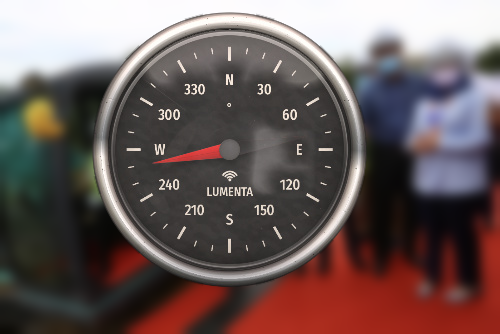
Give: 260 °
